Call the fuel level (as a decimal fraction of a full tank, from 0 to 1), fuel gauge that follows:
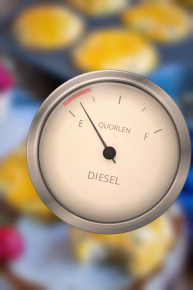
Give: 0.125
